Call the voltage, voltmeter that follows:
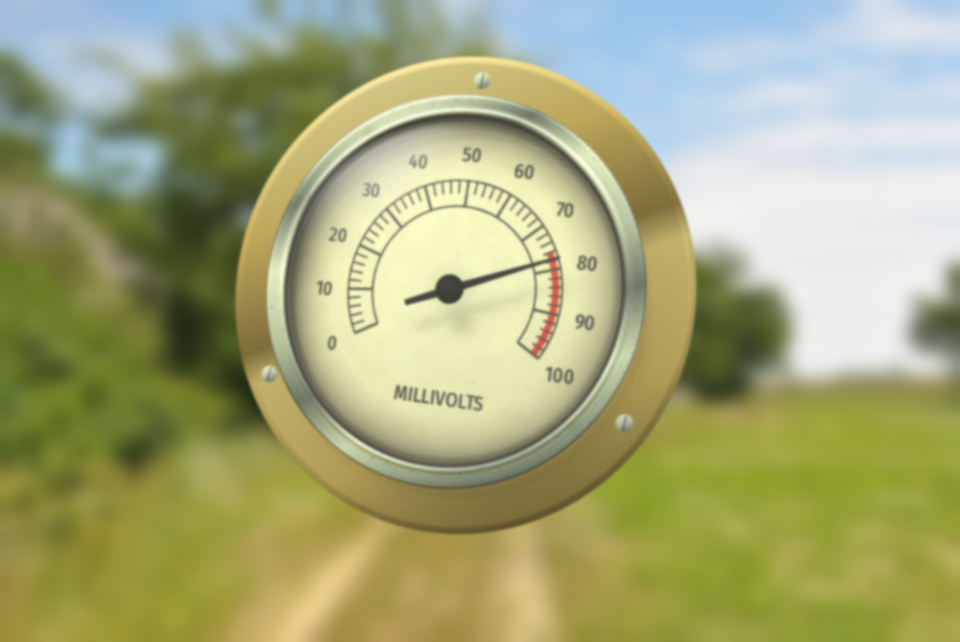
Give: 78 mV
